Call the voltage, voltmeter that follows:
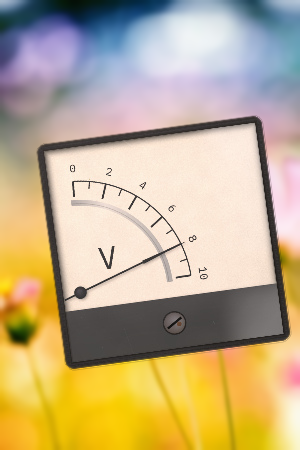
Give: 8 V
